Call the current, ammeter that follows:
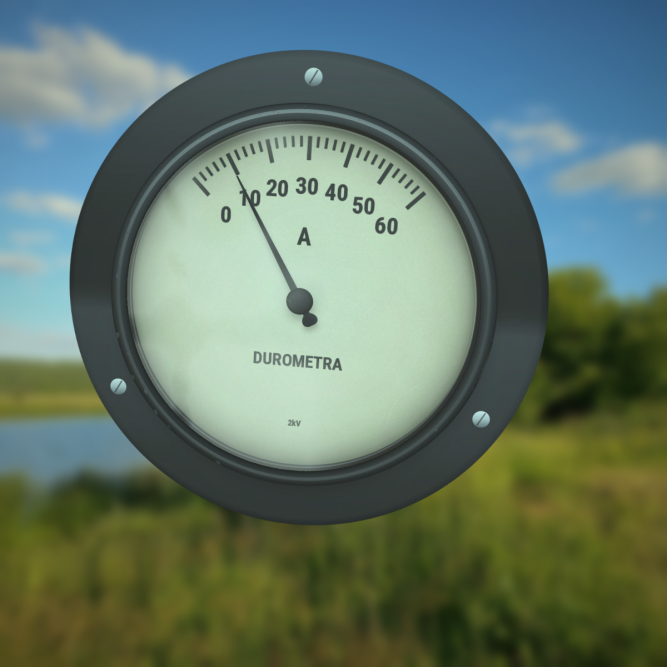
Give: 10 A
